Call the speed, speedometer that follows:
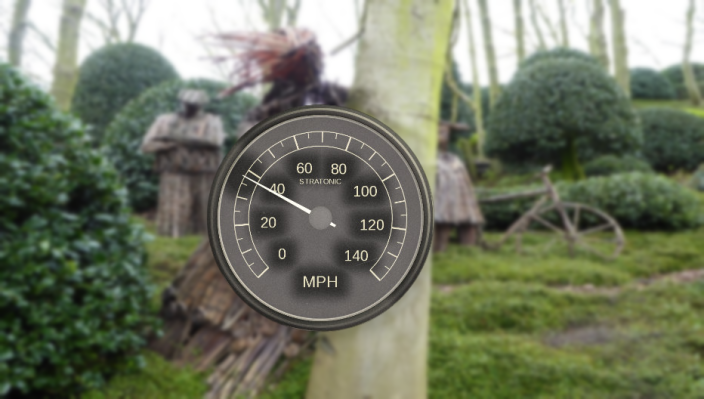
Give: 37.5 mph
